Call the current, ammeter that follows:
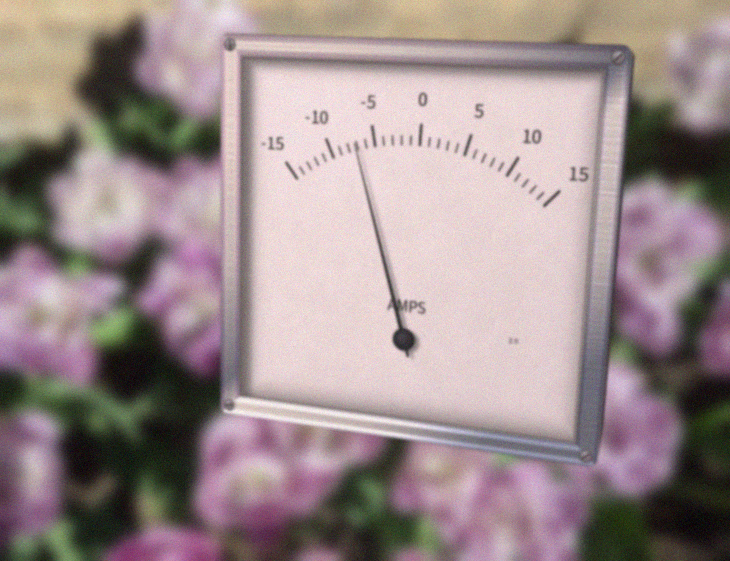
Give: -7 A
